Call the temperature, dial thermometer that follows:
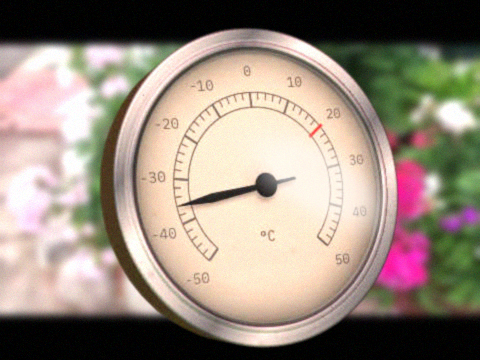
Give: -36 °C
